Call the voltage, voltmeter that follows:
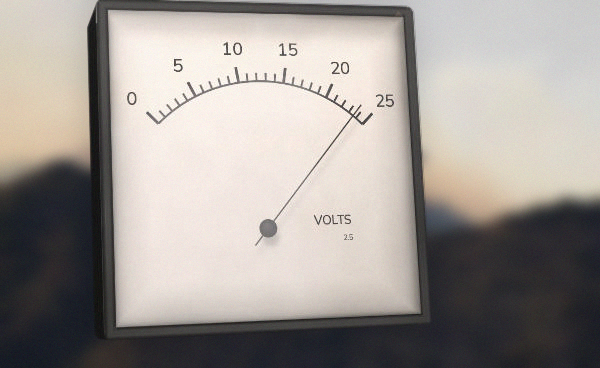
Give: 23.5 V
